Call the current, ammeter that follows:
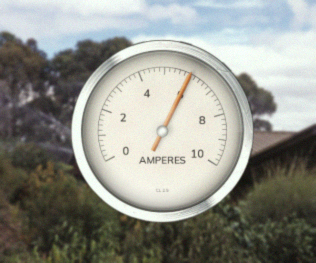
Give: 6 A
